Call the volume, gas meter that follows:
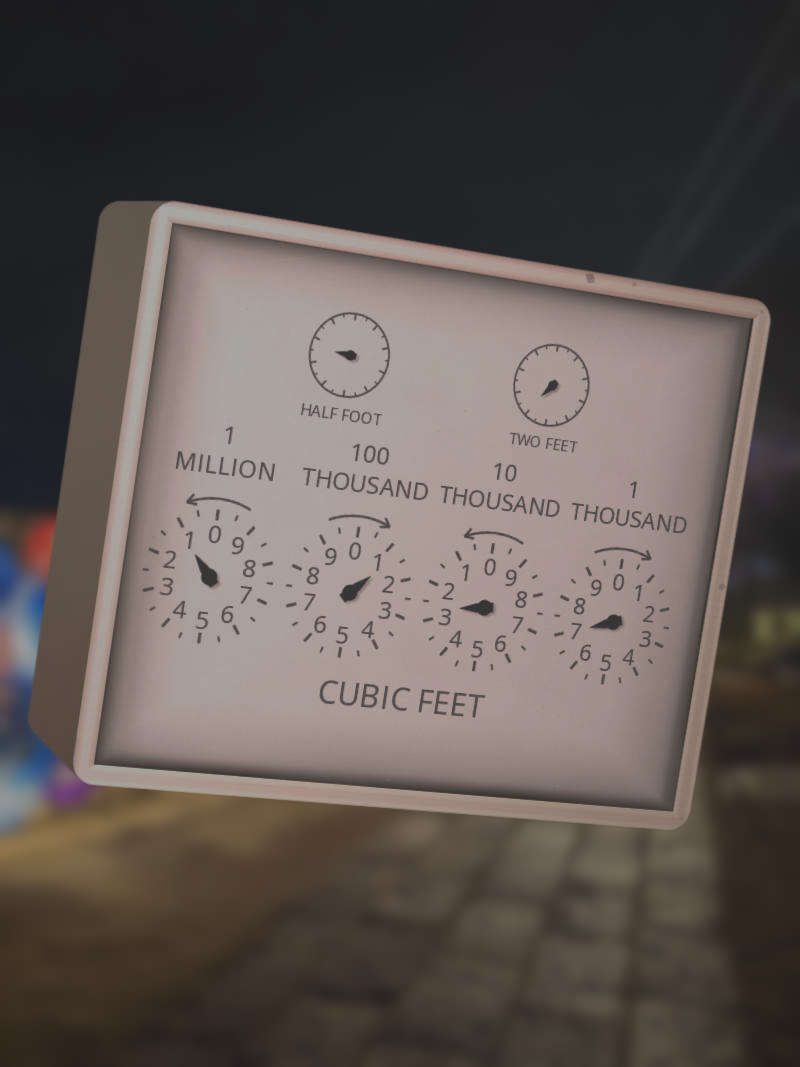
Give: 112700 ft³
